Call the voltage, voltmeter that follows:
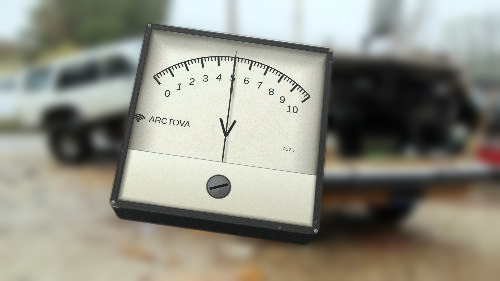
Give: 5 V
